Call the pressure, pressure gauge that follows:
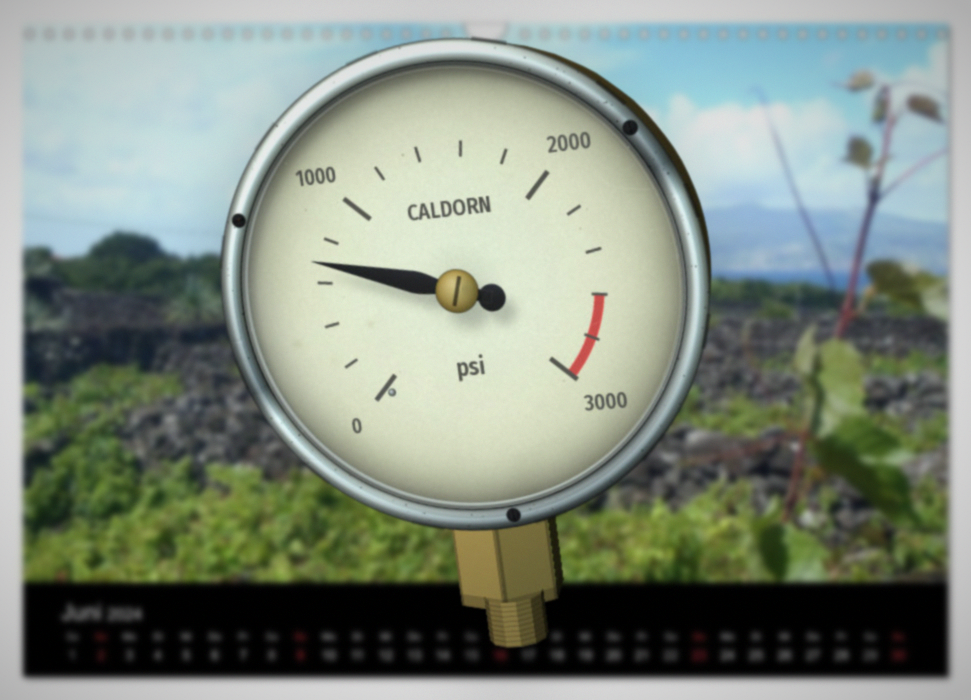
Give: 700 psi
